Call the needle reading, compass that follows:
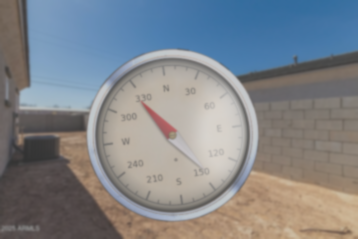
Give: 325 °
